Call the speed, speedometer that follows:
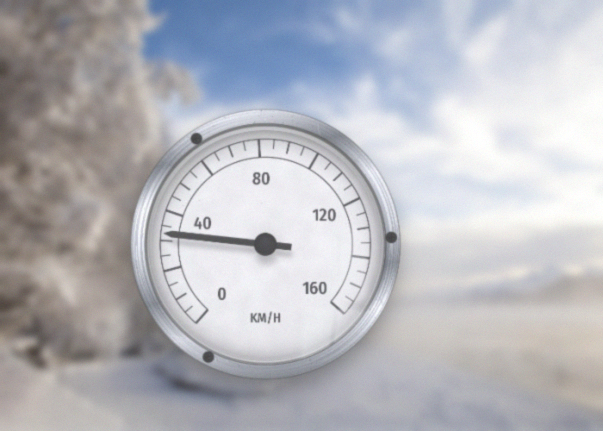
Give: 32.5 km/h
